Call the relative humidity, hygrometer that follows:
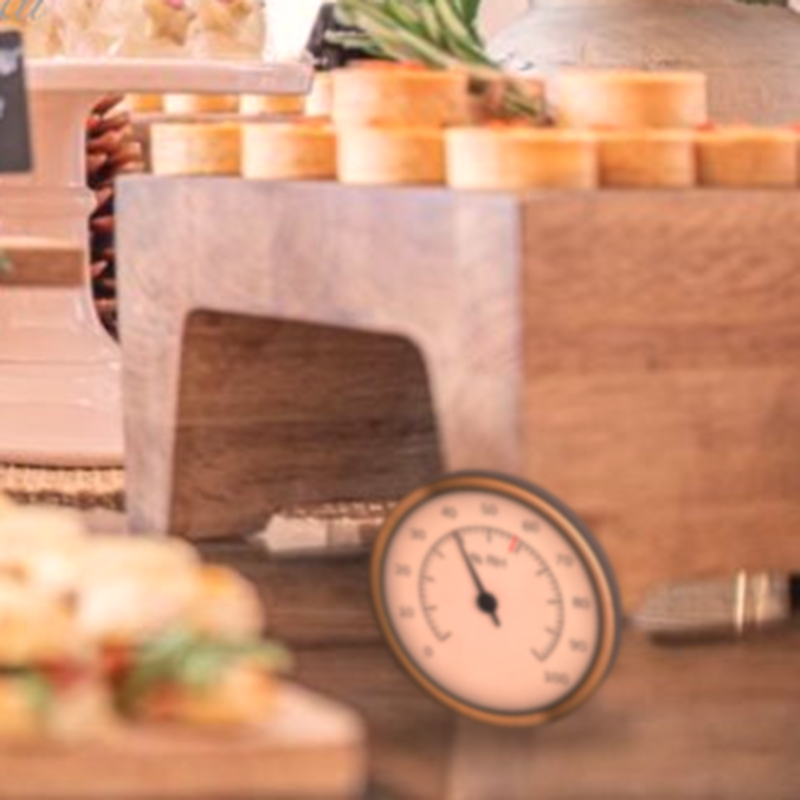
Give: 40 %
